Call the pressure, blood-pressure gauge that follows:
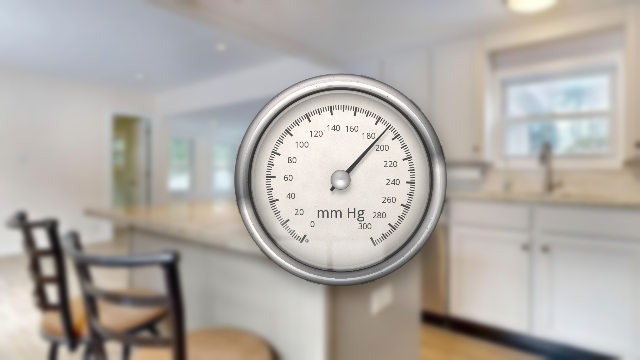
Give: 190 mmHg
